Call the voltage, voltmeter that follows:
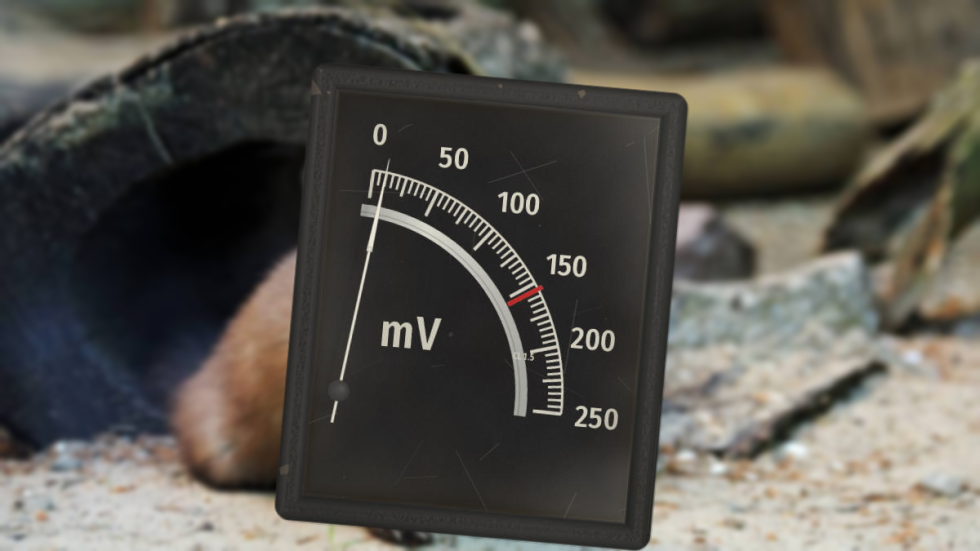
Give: 10 mV
